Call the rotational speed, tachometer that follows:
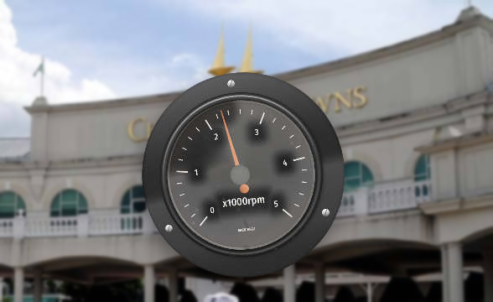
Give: 2300 rpm
